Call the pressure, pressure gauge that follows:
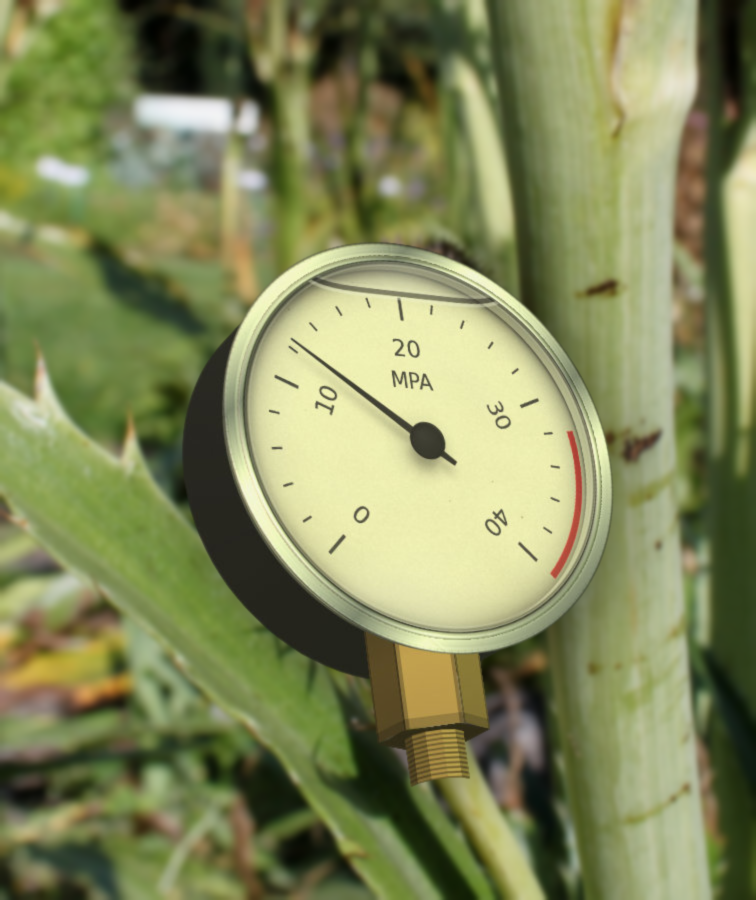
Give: 12 MPa
